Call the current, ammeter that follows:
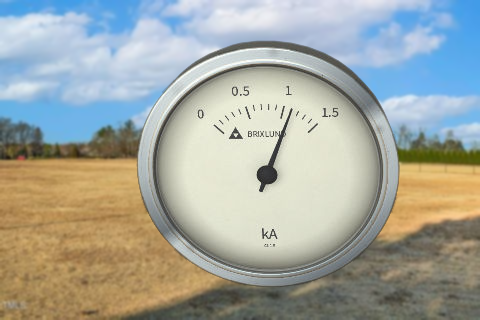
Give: 1.1 kA
